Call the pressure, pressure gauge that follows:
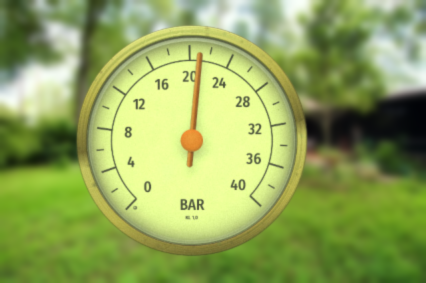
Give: 21 bar
